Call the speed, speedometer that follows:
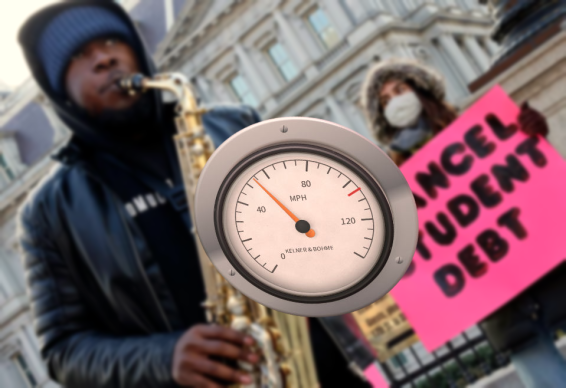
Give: 55 mph
